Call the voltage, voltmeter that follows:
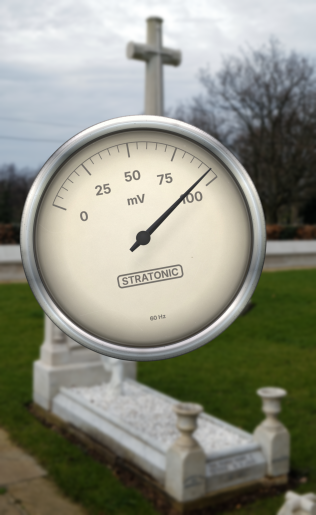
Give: 95 mV
